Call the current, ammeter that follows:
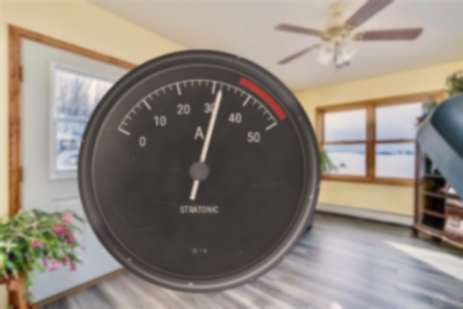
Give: 32 A
